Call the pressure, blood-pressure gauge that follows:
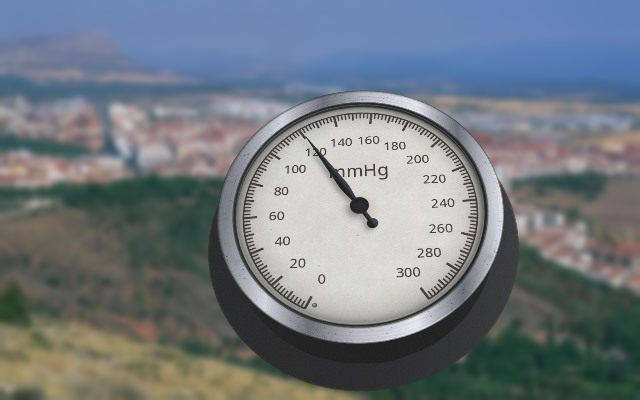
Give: 120 mmHg
